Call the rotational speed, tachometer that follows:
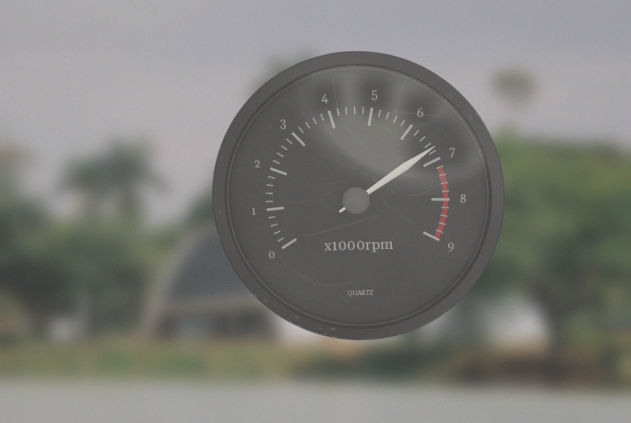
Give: 6700 rpm
